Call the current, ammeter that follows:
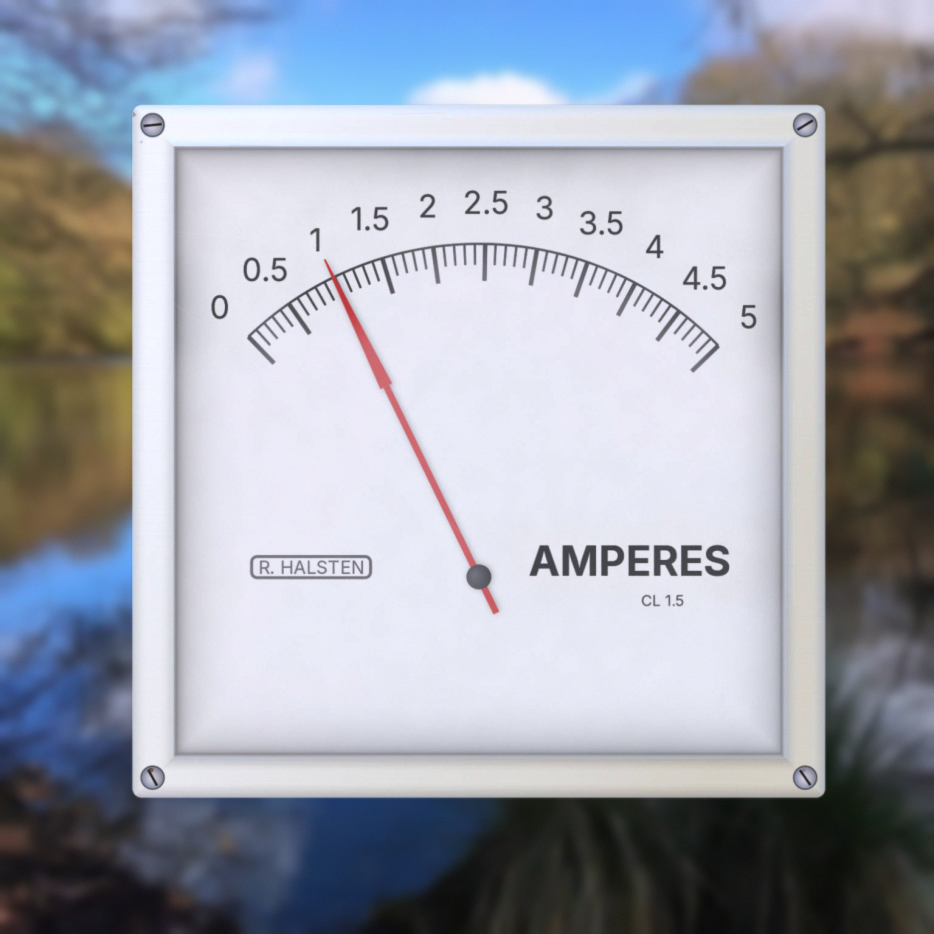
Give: 1 A
